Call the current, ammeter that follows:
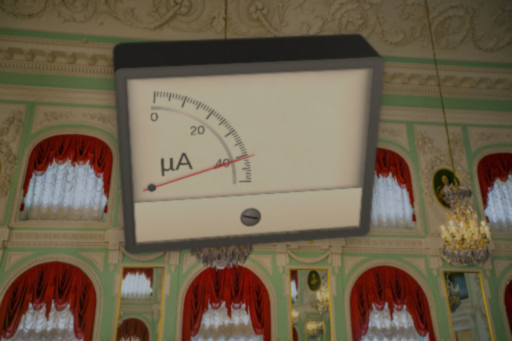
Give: 40 µA
